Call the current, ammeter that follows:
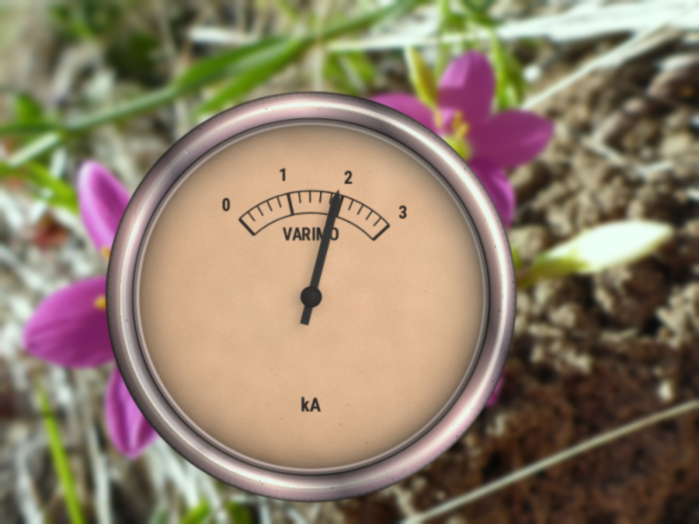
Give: 1.9 kA
